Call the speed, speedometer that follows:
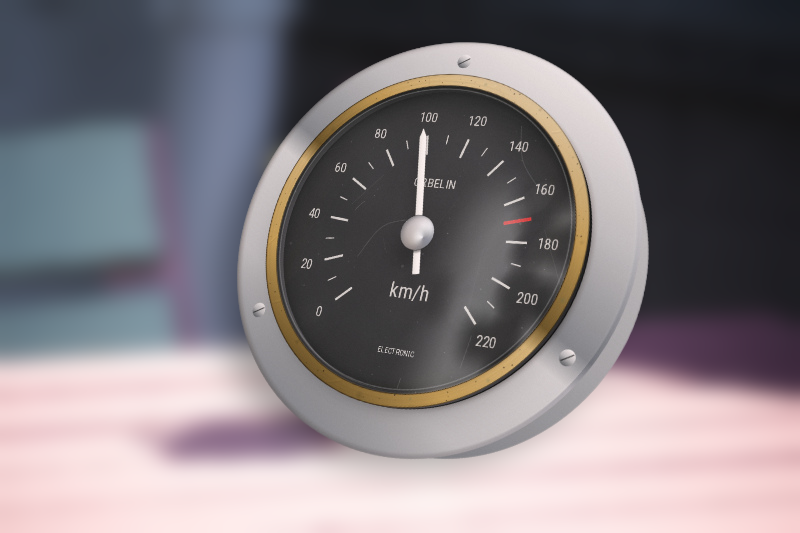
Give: 100 km/h
